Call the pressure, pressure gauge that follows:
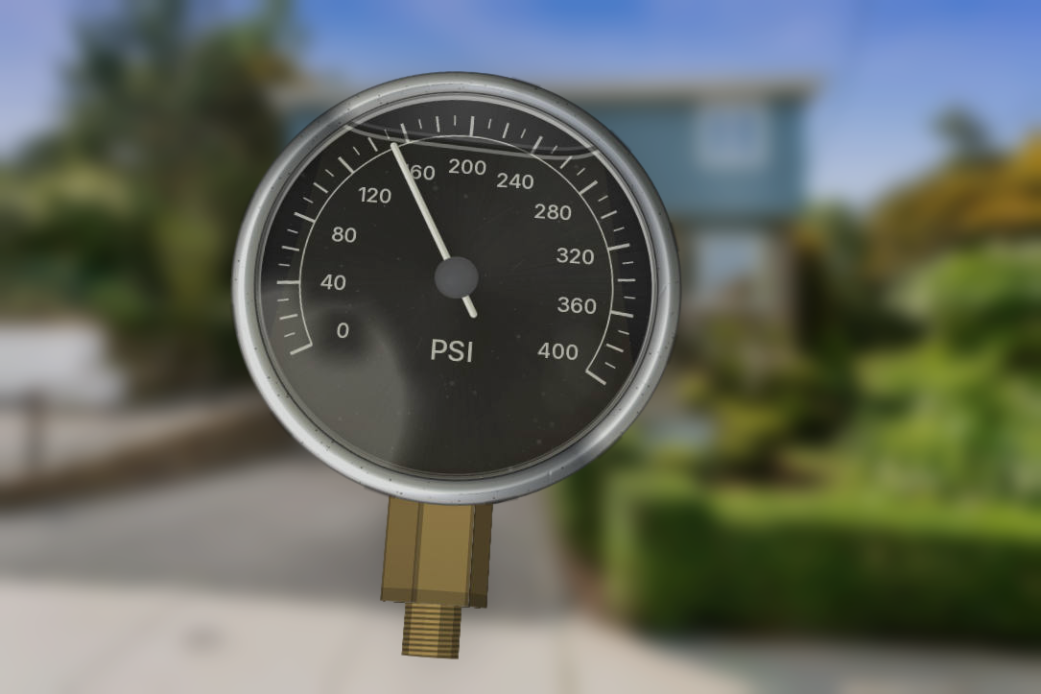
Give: 150 psi
